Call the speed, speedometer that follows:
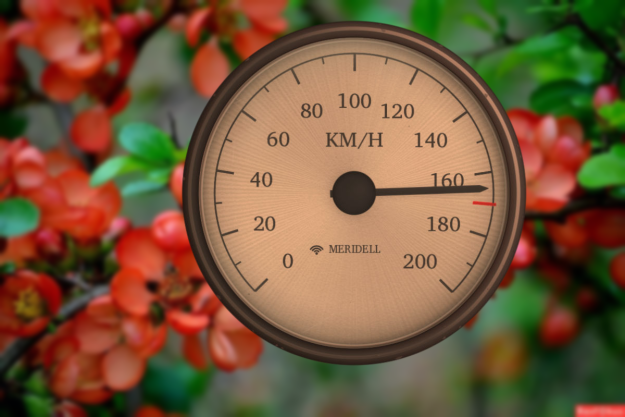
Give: 165 km/h
